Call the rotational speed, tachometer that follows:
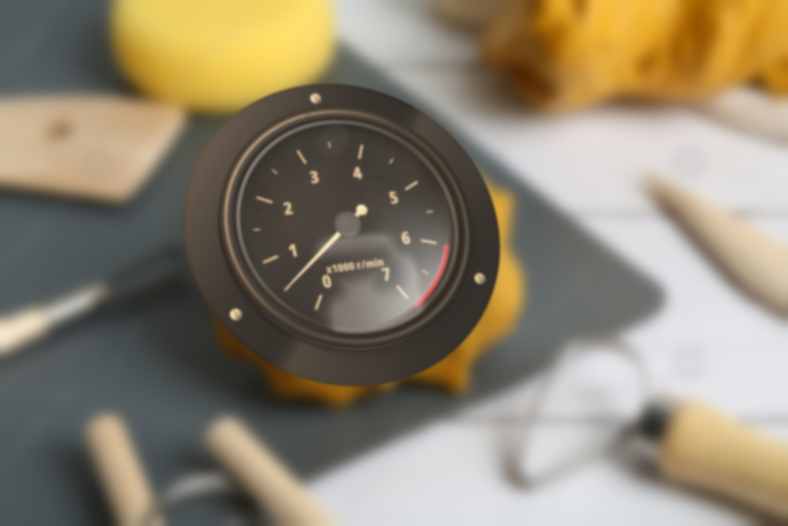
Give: 500 rpm
